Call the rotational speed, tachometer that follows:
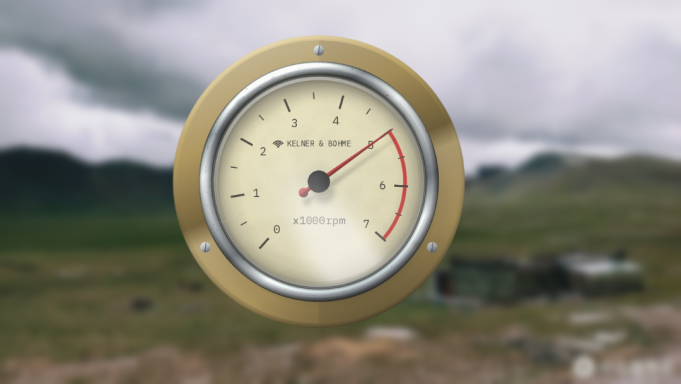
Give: 5000 rpm
